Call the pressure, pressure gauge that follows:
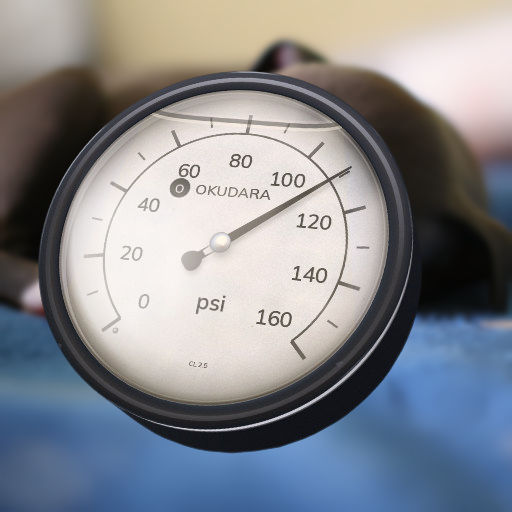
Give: 110 psi
